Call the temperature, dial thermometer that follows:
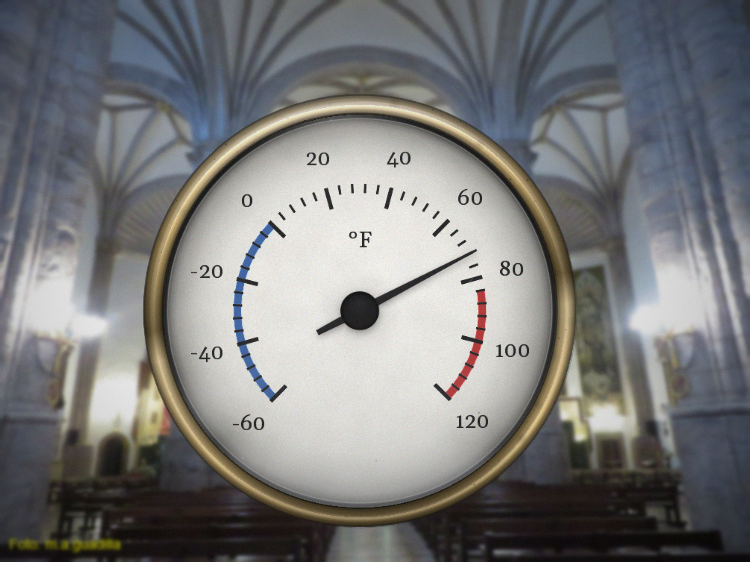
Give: 72 °F
